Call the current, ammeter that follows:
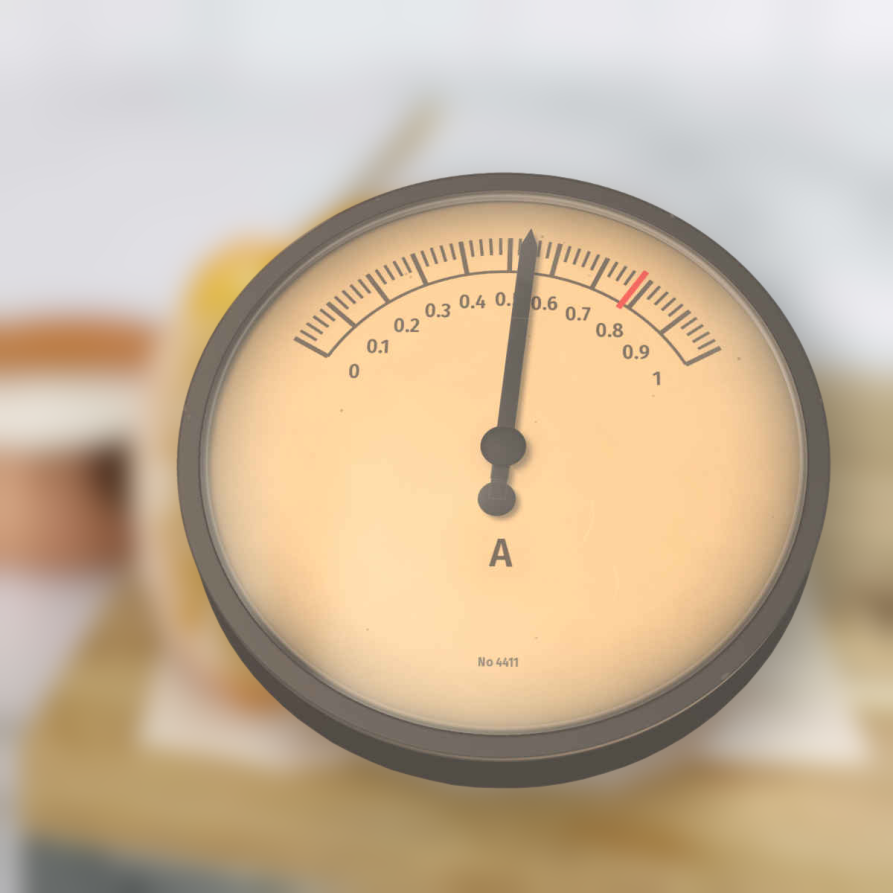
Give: 0.54 A
